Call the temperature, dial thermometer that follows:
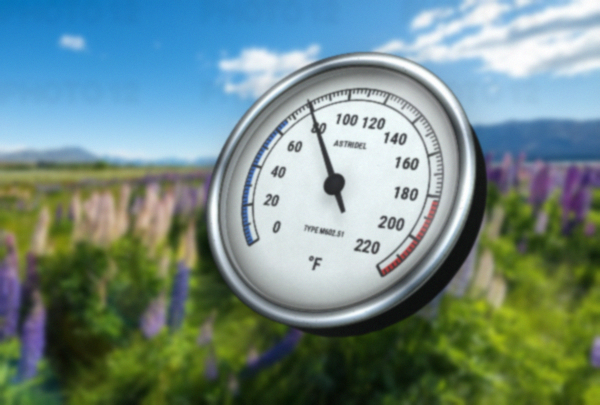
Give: 80 °F
